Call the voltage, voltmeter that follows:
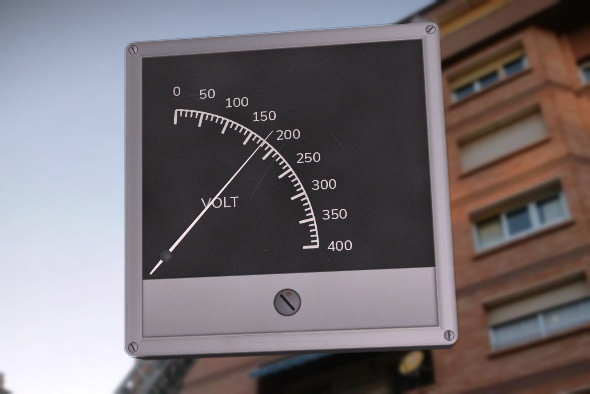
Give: 180 V
